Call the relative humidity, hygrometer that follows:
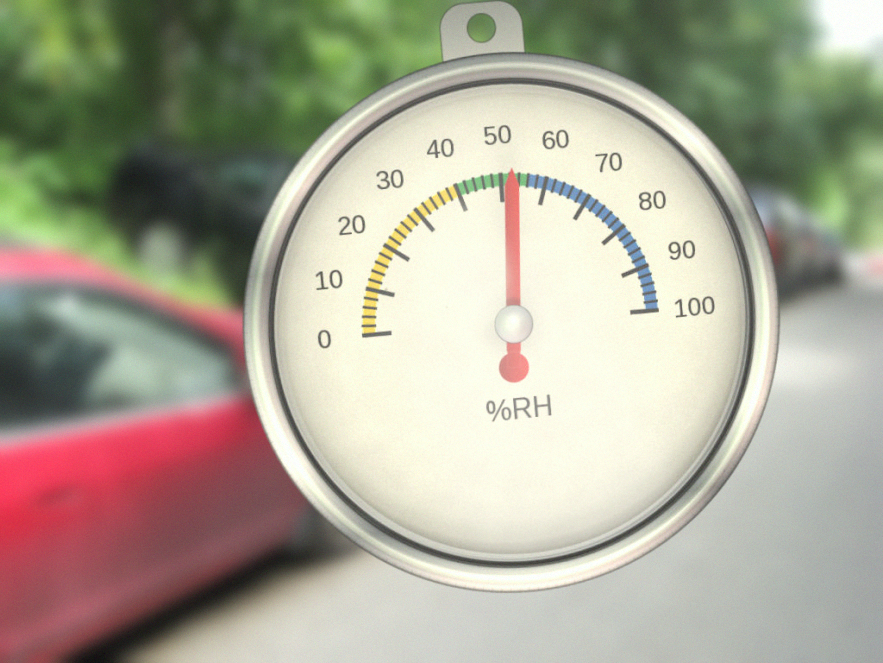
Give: 52 %
